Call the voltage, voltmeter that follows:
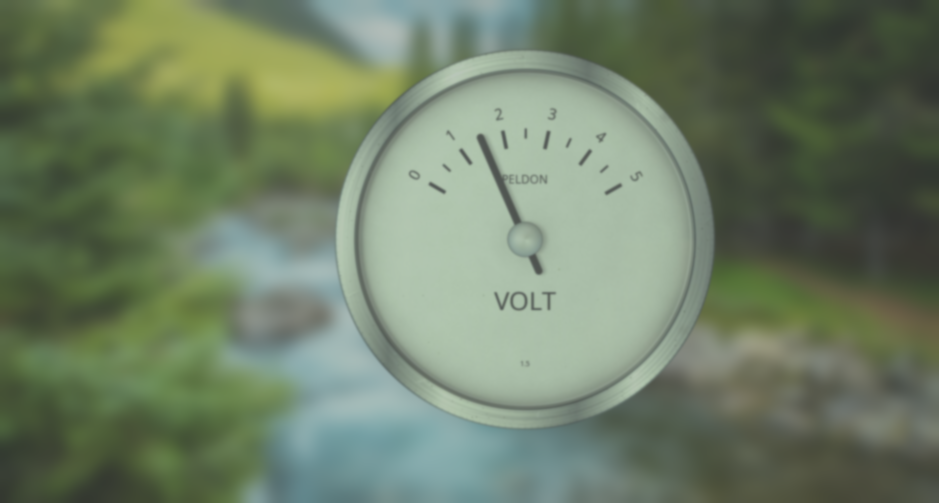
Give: 1.5 V
